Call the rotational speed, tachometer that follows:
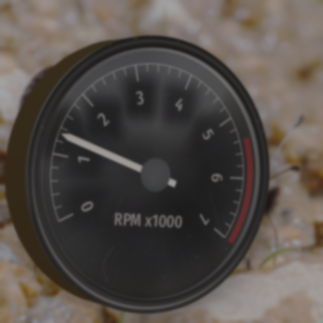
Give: 1300 rpm
